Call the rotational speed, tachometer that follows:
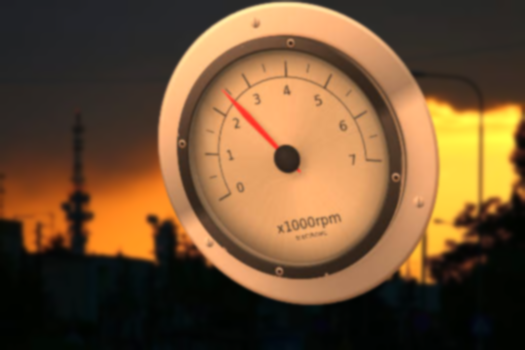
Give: 2500 rpm
